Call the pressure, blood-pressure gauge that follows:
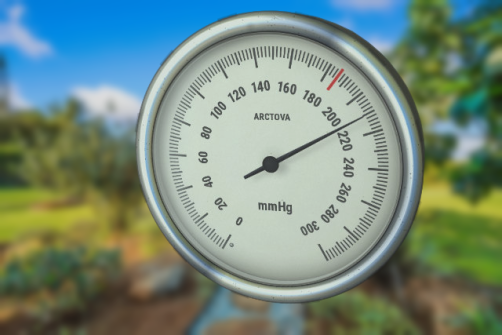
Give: 210 mmHg
